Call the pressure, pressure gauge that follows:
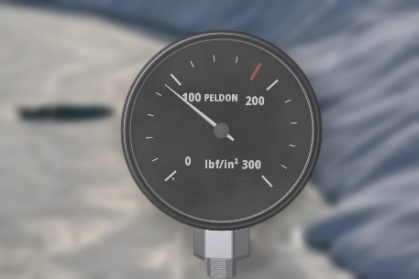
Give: 90 psi
